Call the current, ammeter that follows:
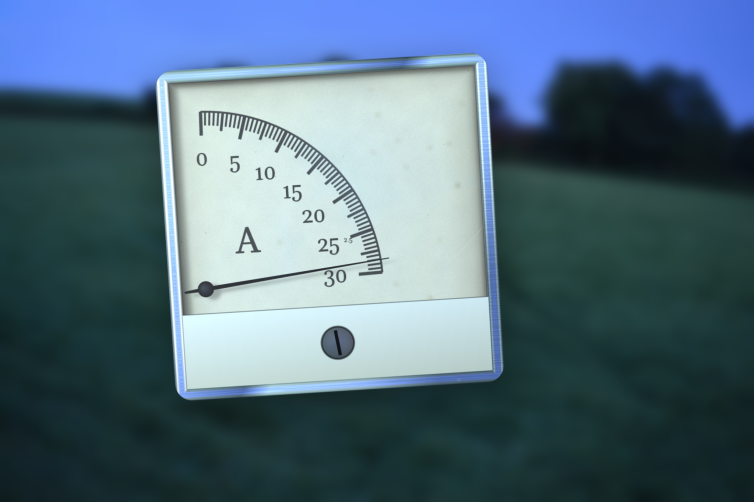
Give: 28.5 A
